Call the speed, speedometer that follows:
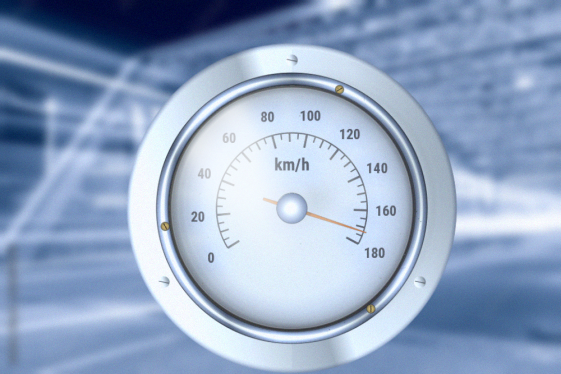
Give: 172.5 km/h
